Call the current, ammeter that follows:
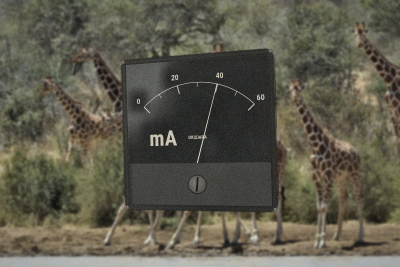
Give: 40 mA
